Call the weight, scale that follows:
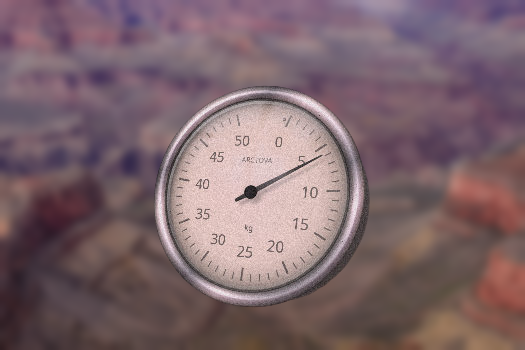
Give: 6 kg
